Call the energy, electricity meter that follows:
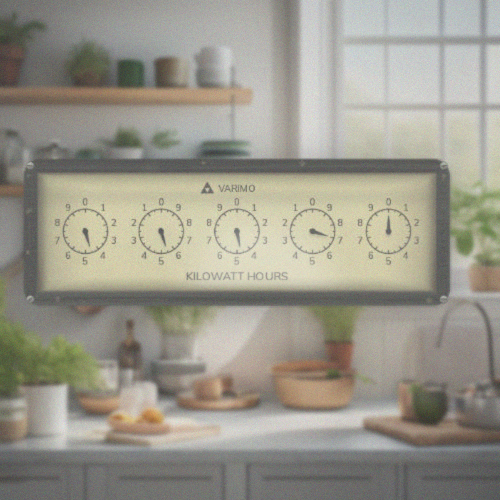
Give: 45470 kWh
